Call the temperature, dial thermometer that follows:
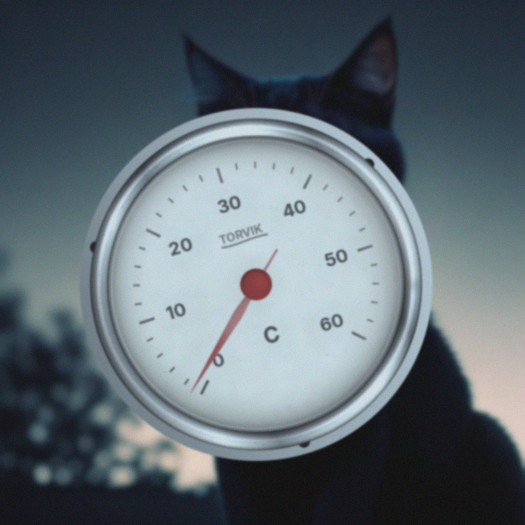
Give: 1 °C
